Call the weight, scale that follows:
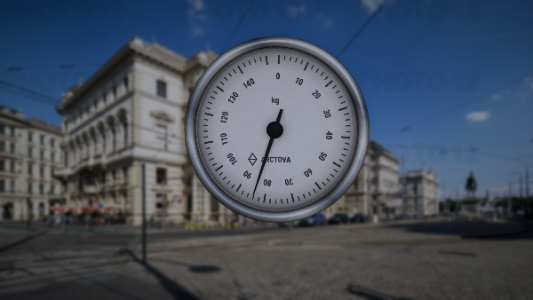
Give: 84 kg
